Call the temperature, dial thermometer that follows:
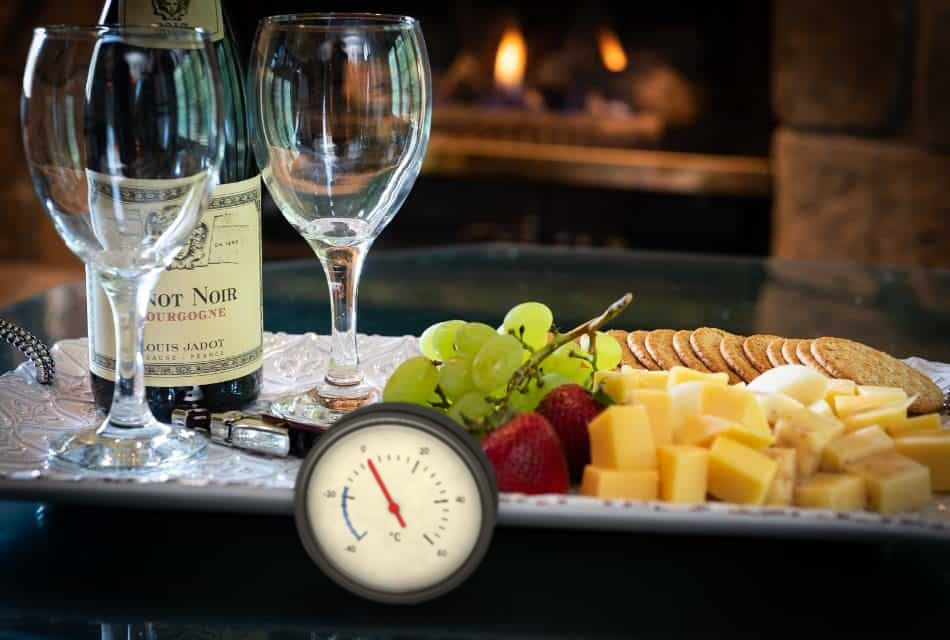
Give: 0 °C
